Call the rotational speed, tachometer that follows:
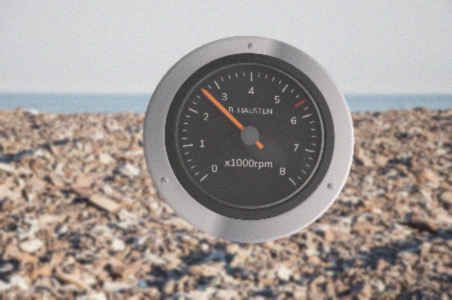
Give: 2600 rpm
